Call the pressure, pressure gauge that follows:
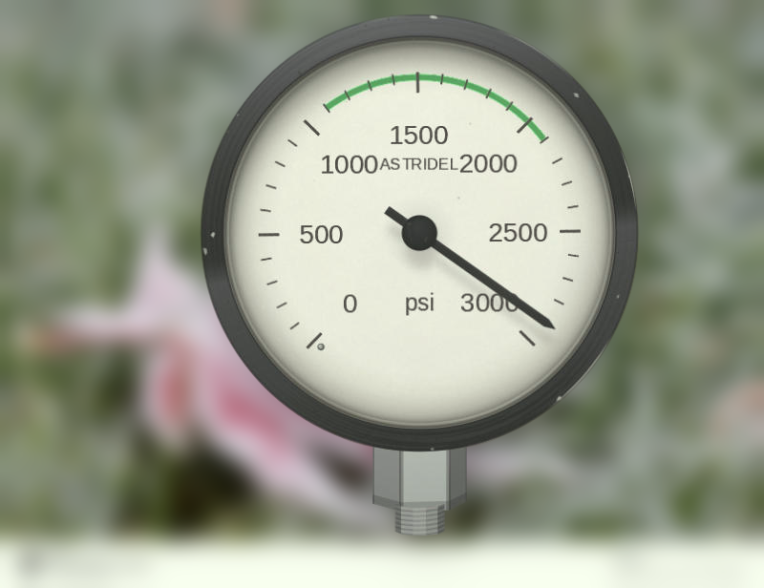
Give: 2900 psi
